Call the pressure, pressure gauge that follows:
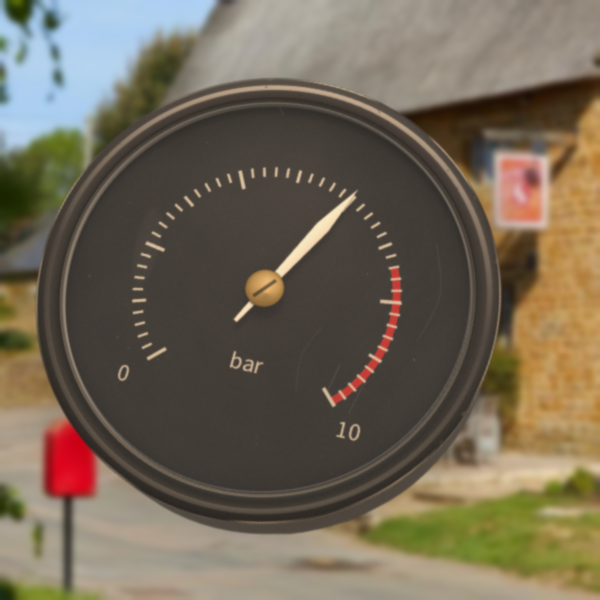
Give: 6 bar
